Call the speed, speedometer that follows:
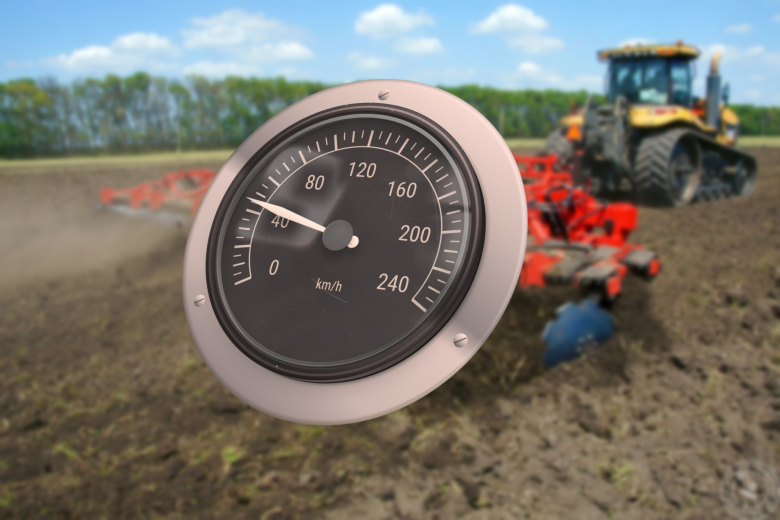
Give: 45 km/h
